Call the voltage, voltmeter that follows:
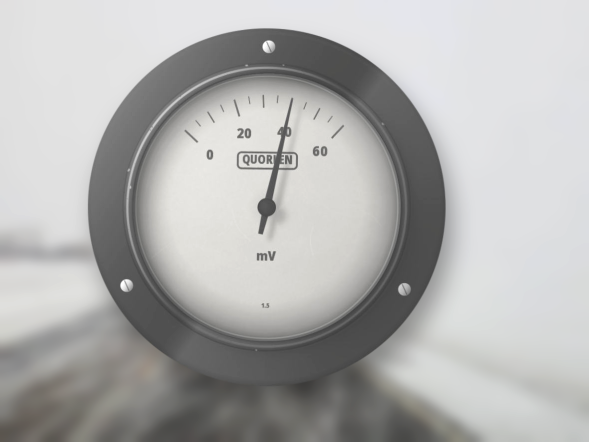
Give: 40 mV
